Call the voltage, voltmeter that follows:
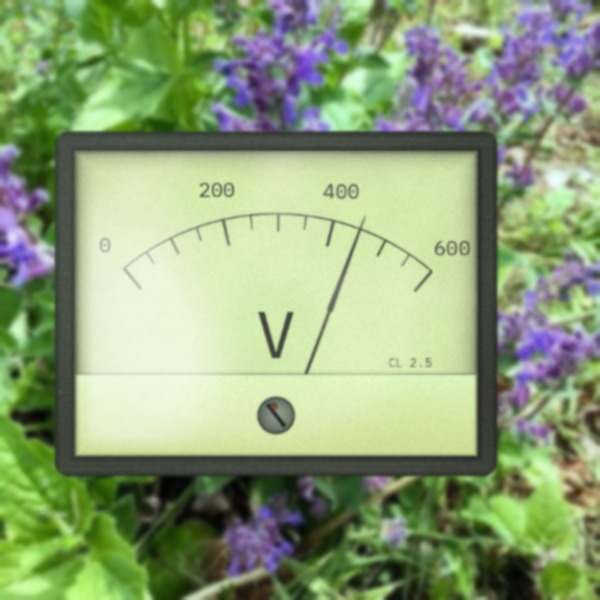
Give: 450 V
